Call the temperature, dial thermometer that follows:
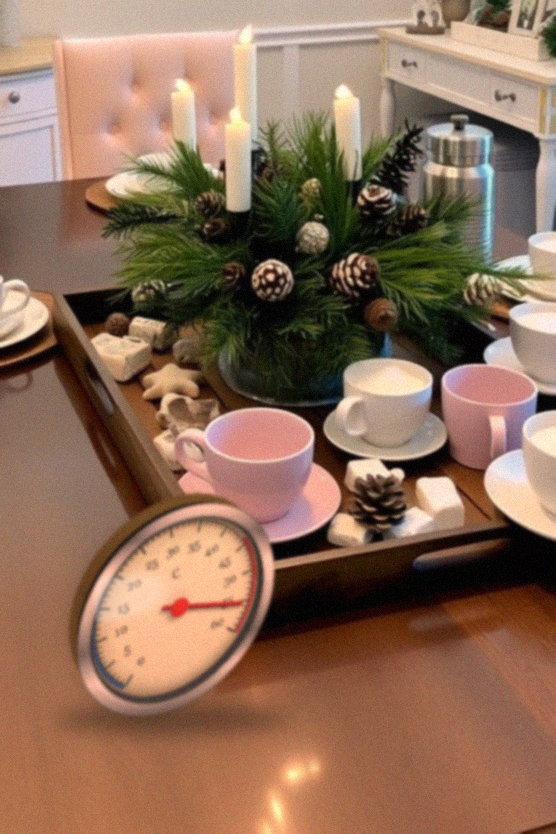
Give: 55 °C
